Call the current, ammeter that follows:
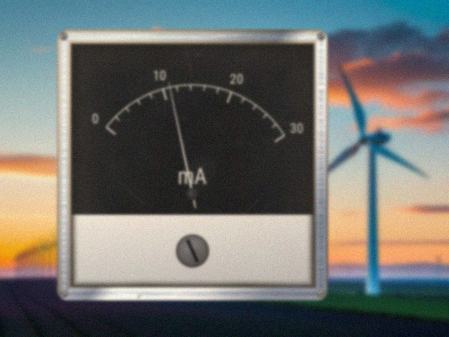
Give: 11 mA
